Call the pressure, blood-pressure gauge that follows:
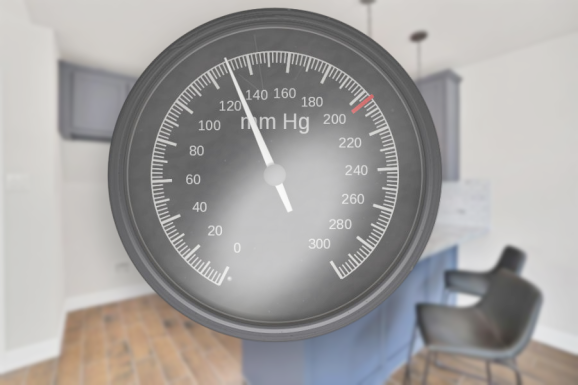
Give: 130 mmHg
